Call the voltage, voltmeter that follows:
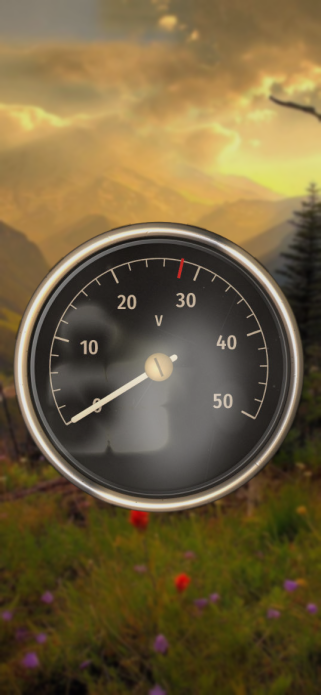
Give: 0 V
